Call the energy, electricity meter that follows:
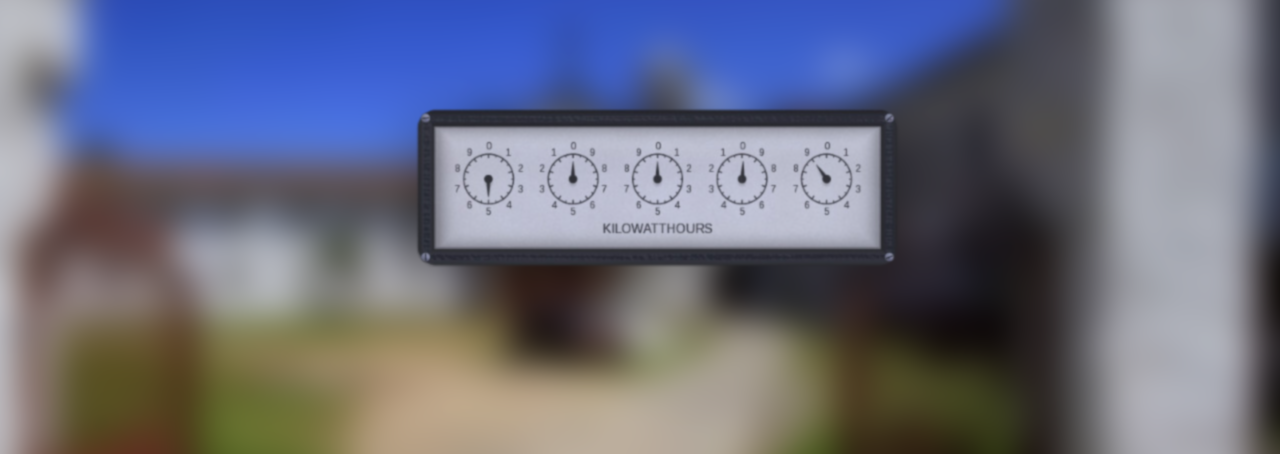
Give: 49999 kWh
